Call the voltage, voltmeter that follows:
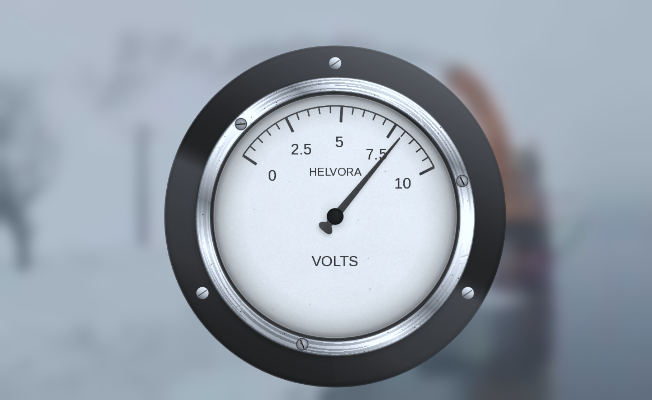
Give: 8 V
